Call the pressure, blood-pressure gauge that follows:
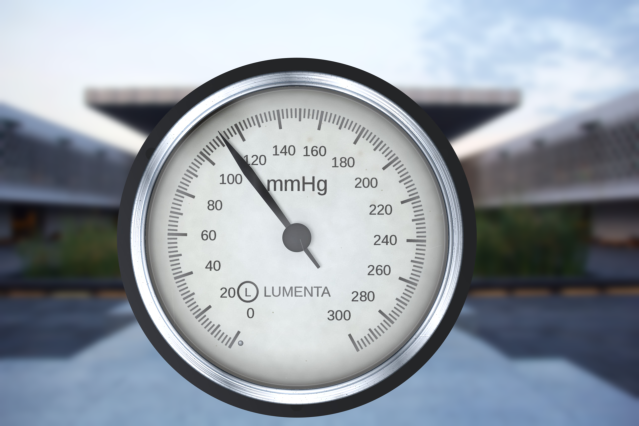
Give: 112 mmHg
